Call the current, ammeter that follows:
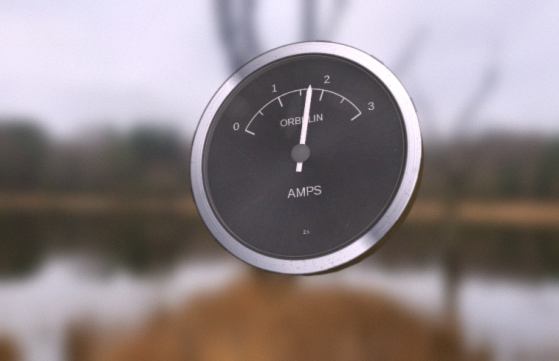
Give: 1.75 A
